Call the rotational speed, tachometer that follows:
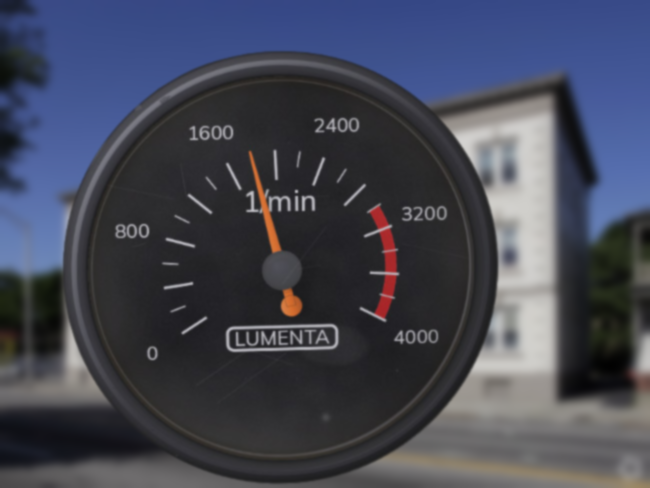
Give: 1800 rpm
